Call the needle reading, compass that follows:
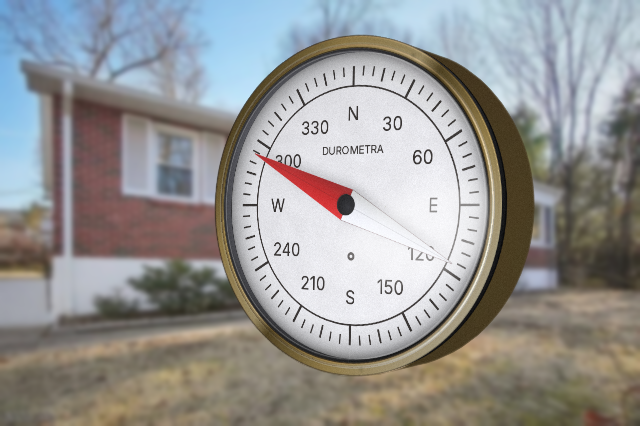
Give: 295 °
